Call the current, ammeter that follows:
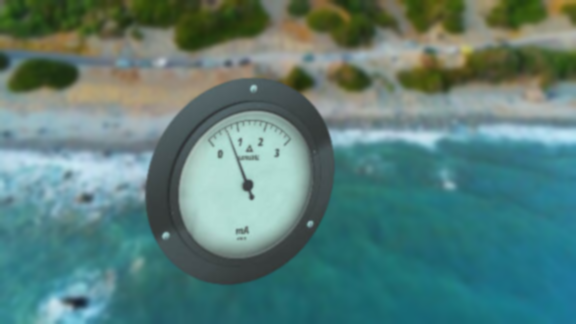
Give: 0.6 mA
